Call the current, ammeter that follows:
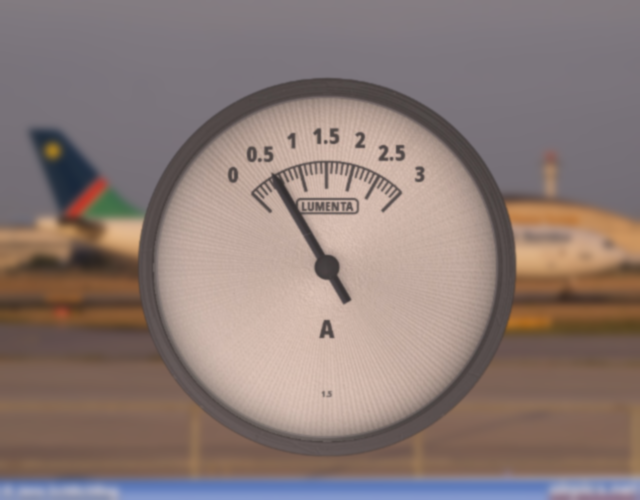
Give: 0.5 A
